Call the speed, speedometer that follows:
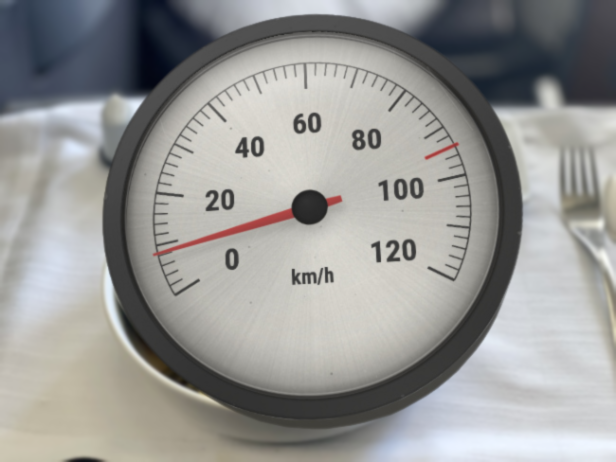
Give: 8 km/h
